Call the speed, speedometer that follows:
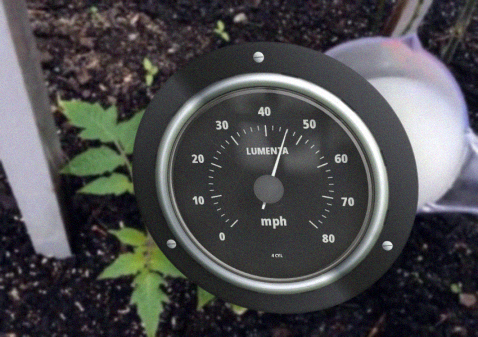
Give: 46 mph
